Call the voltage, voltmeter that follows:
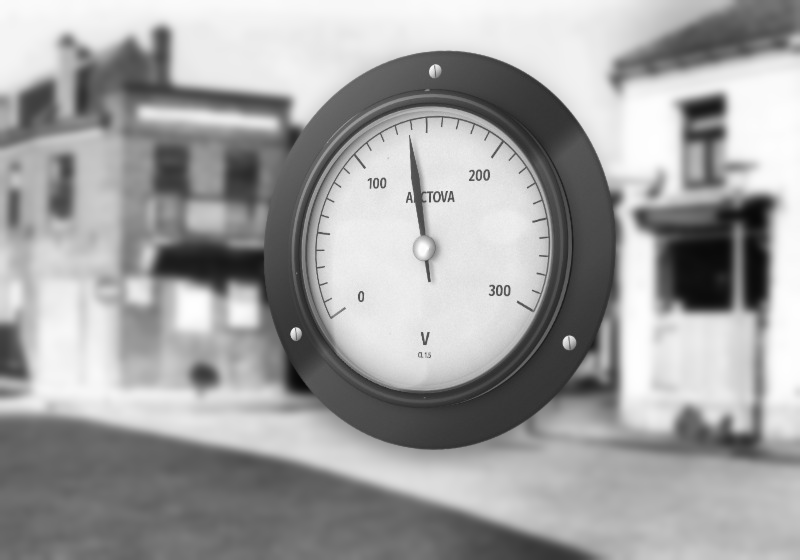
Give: 140 V
